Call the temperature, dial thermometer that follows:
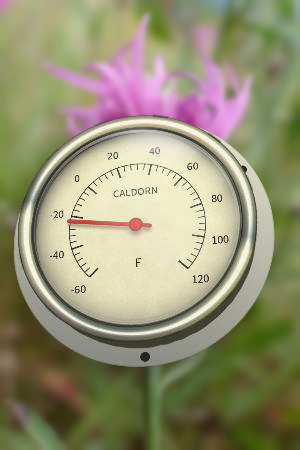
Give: -24 °F
